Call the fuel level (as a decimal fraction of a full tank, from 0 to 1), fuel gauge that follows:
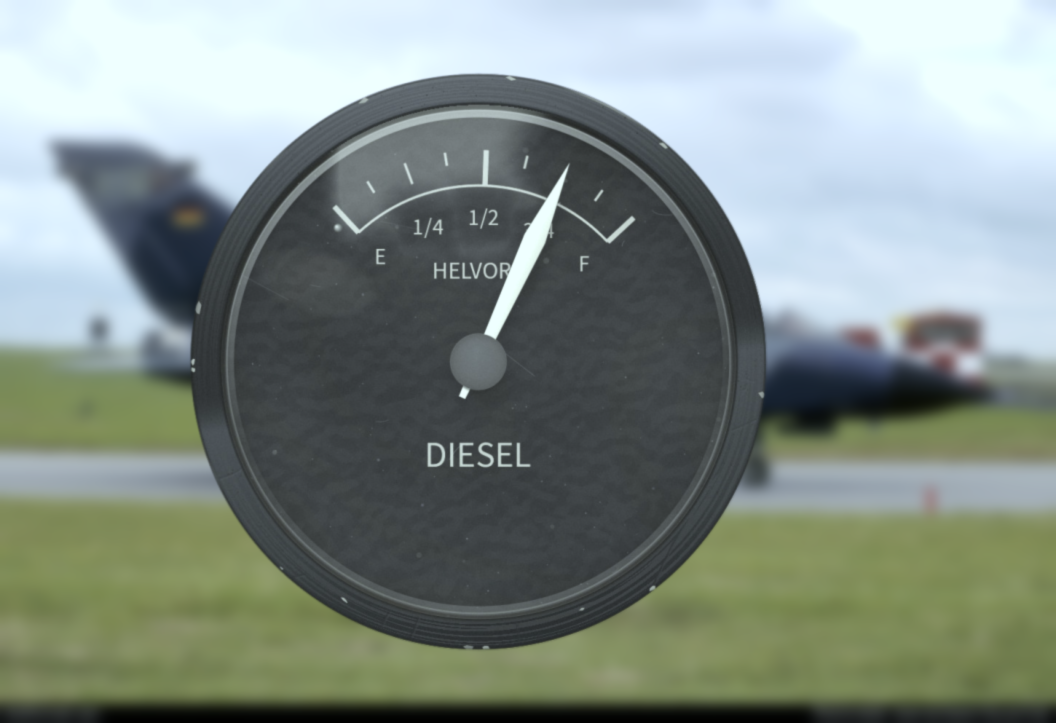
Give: 0.75
